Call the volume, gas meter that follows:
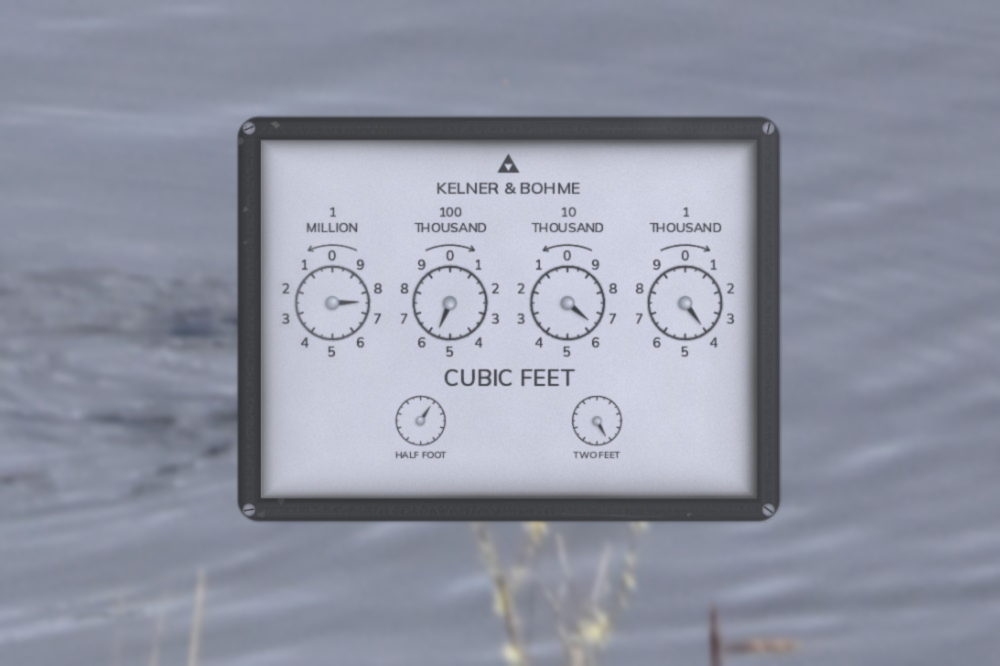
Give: 756400 ft³
